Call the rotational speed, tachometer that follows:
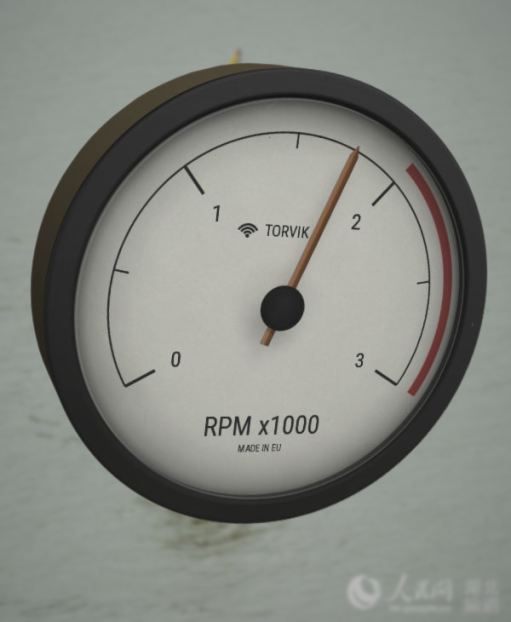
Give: 1750 rpm
